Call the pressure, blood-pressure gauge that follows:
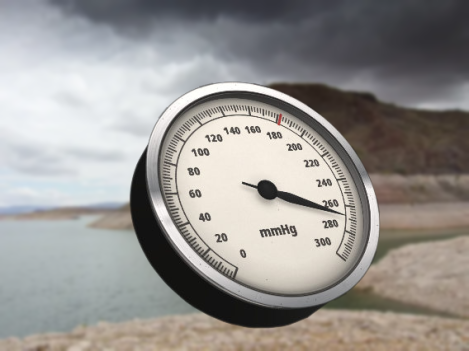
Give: 270 mmHg
